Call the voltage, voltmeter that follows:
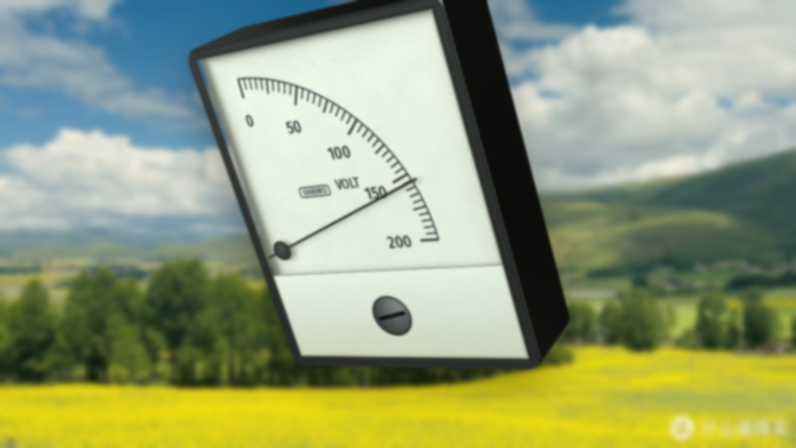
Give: 155 V
